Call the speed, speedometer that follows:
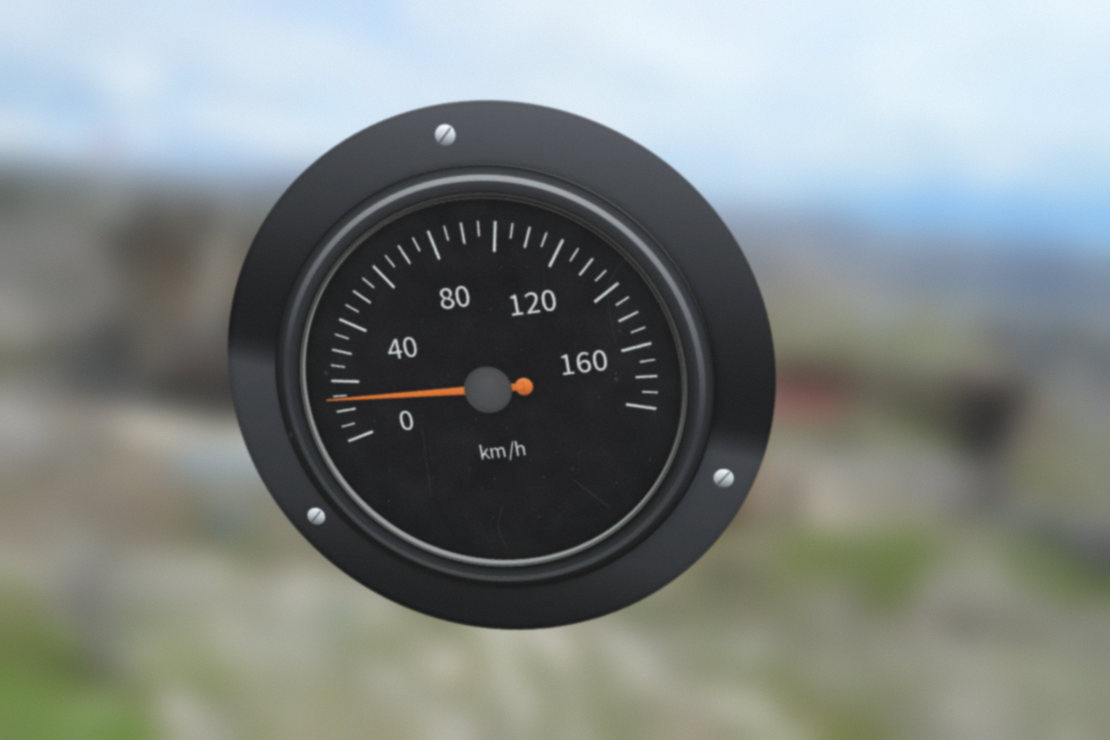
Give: 15 km/h
